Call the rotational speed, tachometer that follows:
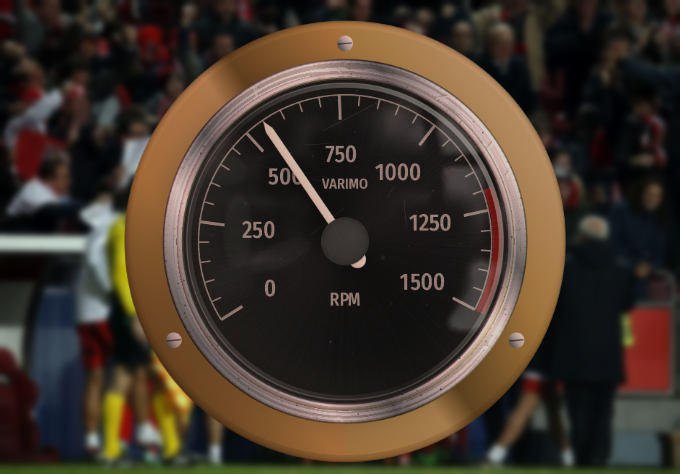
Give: 550 rpm
